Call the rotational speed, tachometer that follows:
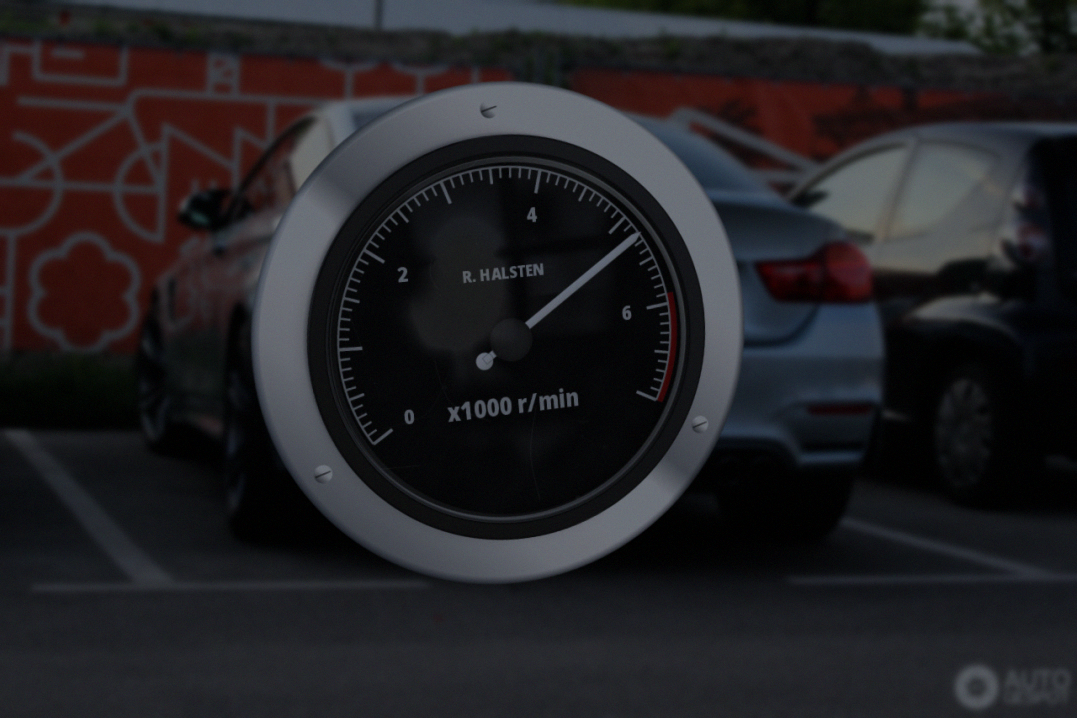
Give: 5200 rpm
